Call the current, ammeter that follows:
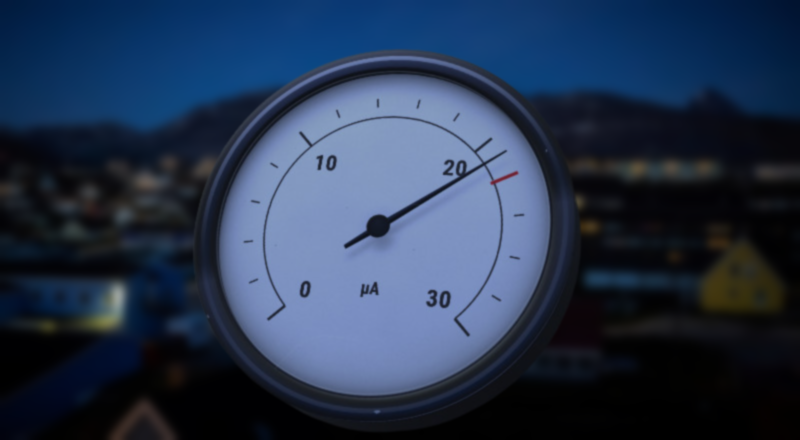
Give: 21 µA
